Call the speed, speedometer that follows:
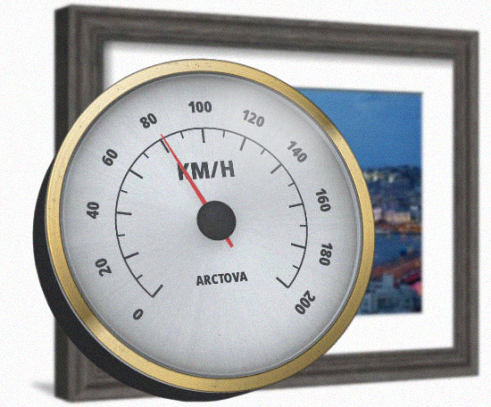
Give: 80 km/h
